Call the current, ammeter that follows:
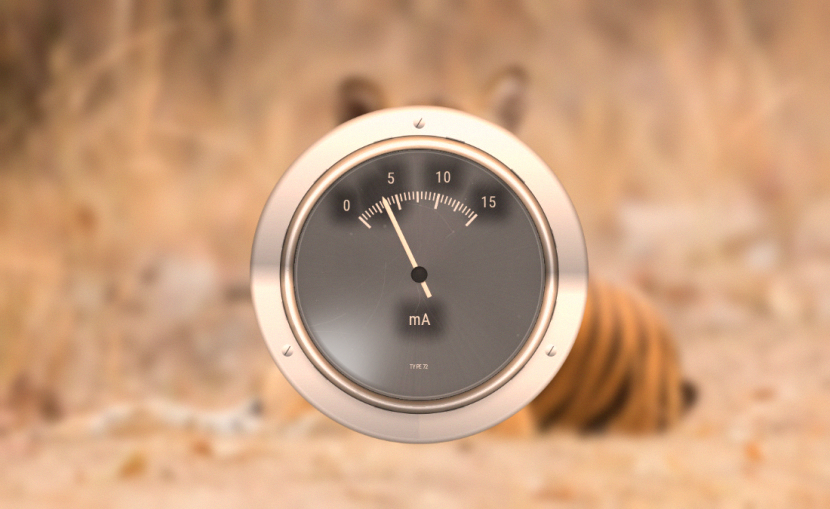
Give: 3.5 mA
